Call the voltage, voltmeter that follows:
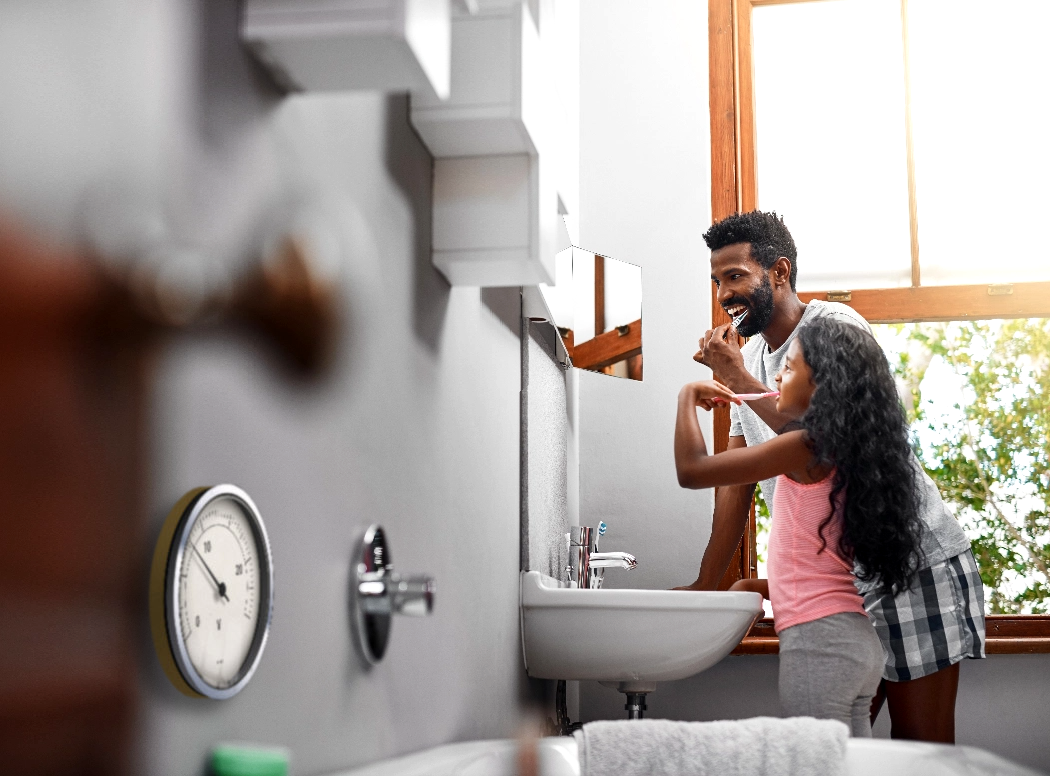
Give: 7.5 V
